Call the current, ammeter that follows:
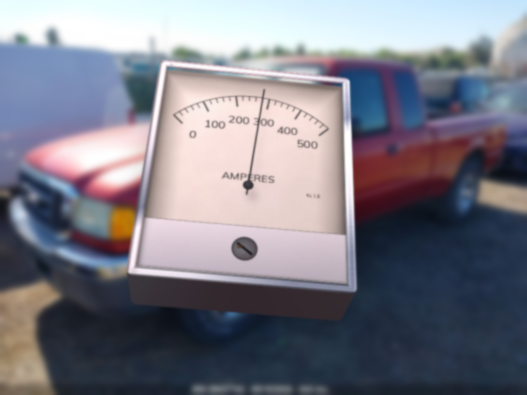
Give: 280 A
